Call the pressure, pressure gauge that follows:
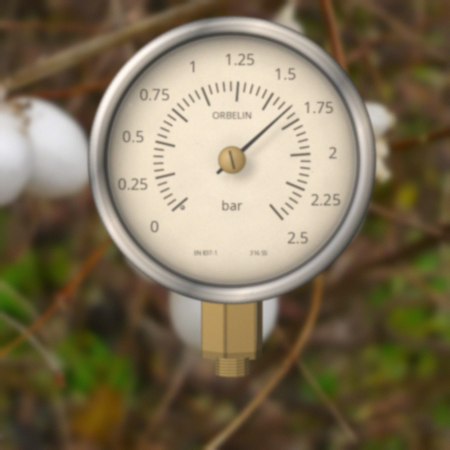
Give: 1.65 bar
